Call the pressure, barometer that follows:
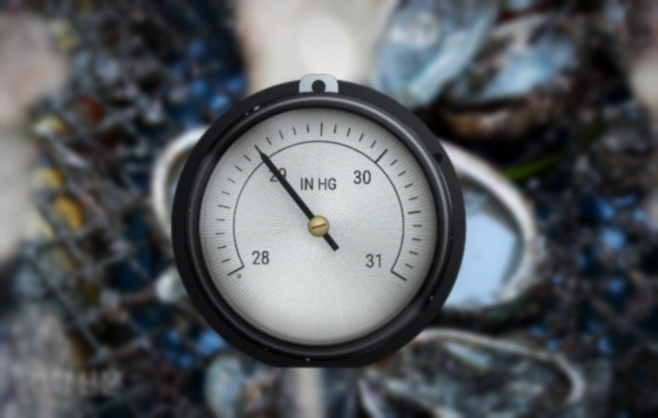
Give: 29 inHg
